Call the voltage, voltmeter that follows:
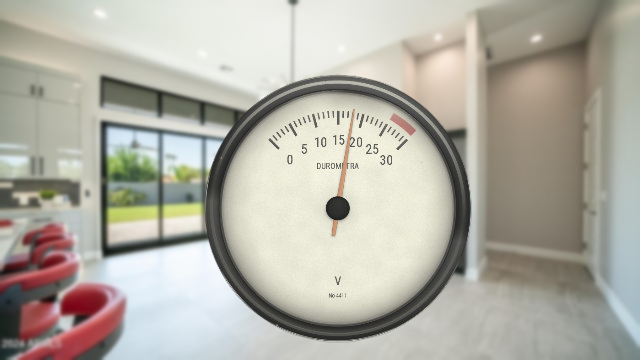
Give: 18 V
